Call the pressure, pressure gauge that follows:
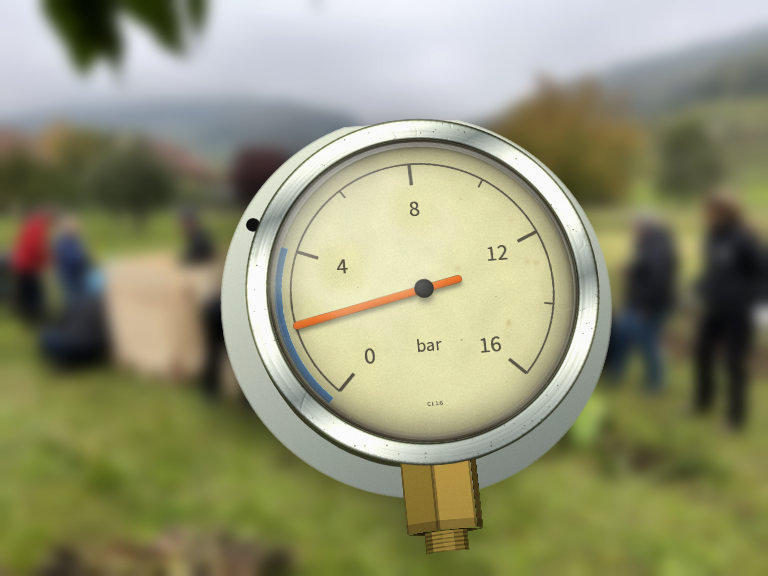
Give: 2 bar
